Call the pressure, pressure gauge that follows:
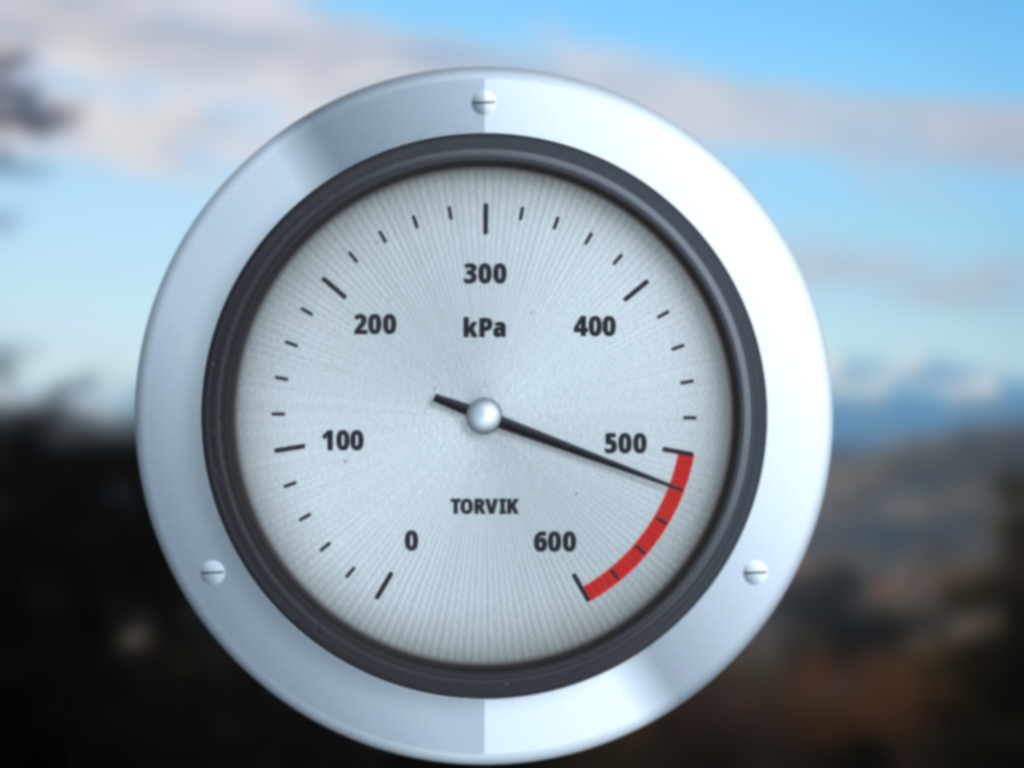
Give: 520 kPa
